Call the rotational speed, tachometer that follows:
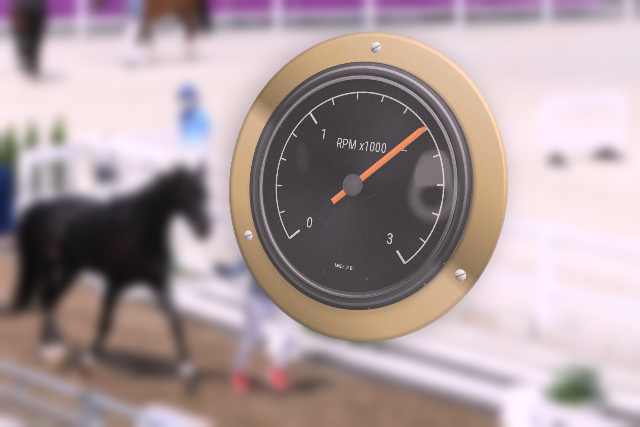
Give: 2000 rpm
